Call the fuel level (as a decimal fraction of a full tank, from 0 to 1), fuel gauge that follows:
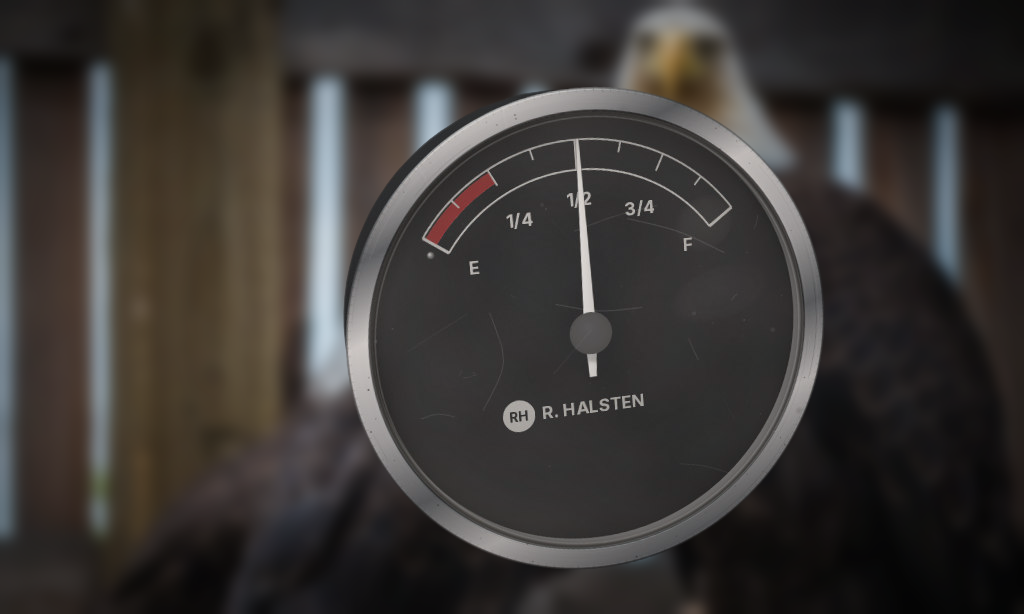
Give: 0.5
